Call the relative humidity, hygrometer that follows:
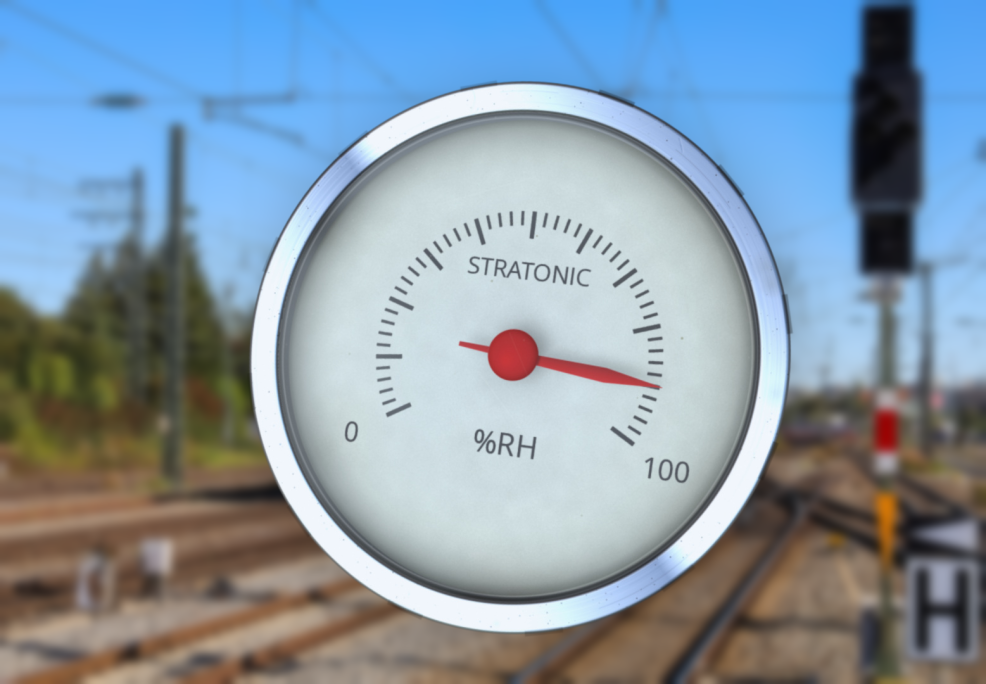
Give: 90 %
